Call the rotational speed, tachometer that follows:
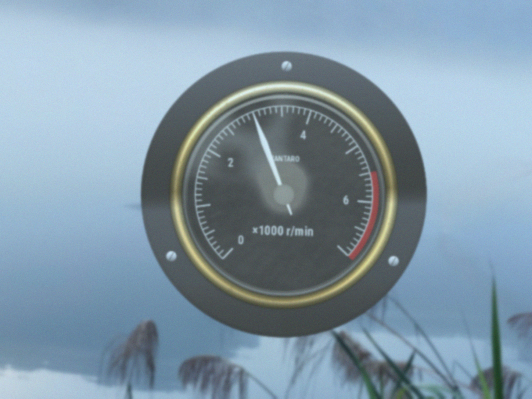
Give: 3000 rpm
